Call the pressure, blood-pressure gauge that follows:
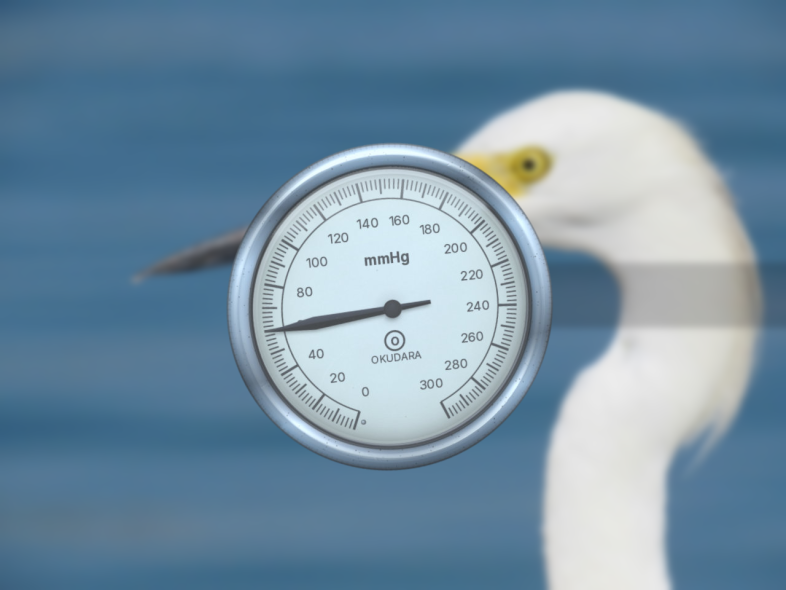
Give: 60 mmHg
